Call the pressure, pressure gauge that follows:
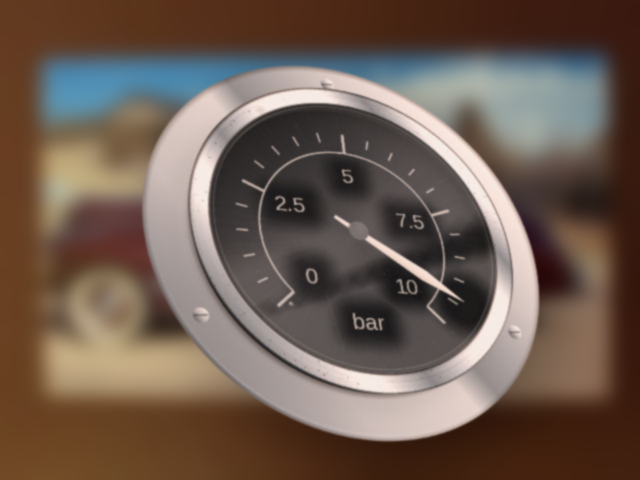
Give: 9.5 bar
